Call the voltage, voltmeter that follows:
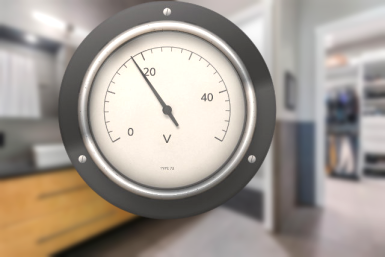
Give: 18 V
